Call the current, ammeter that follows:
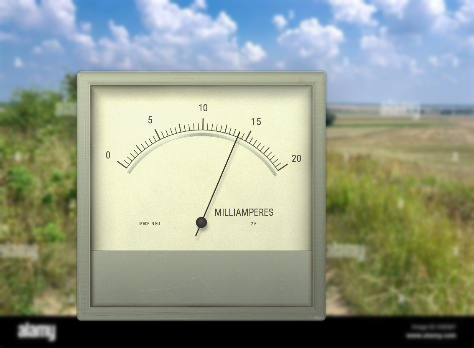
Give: 14 mA
